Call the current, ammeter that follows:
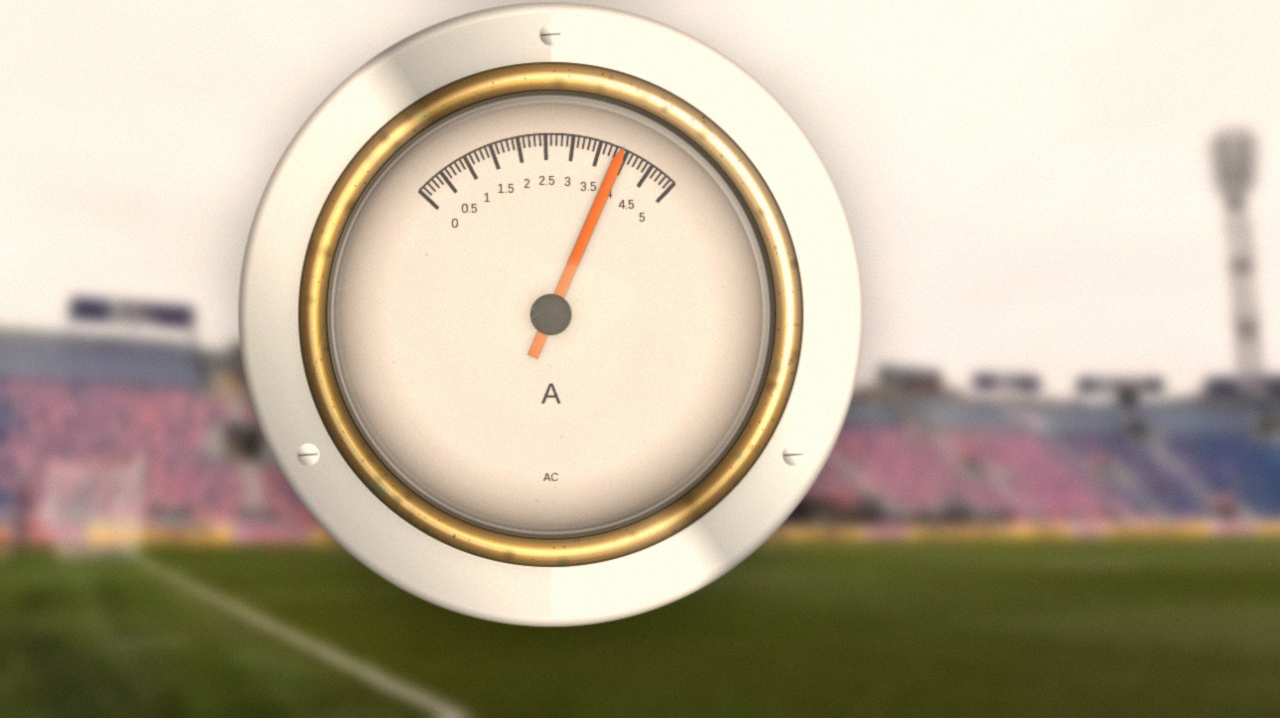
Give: 3.9 A
